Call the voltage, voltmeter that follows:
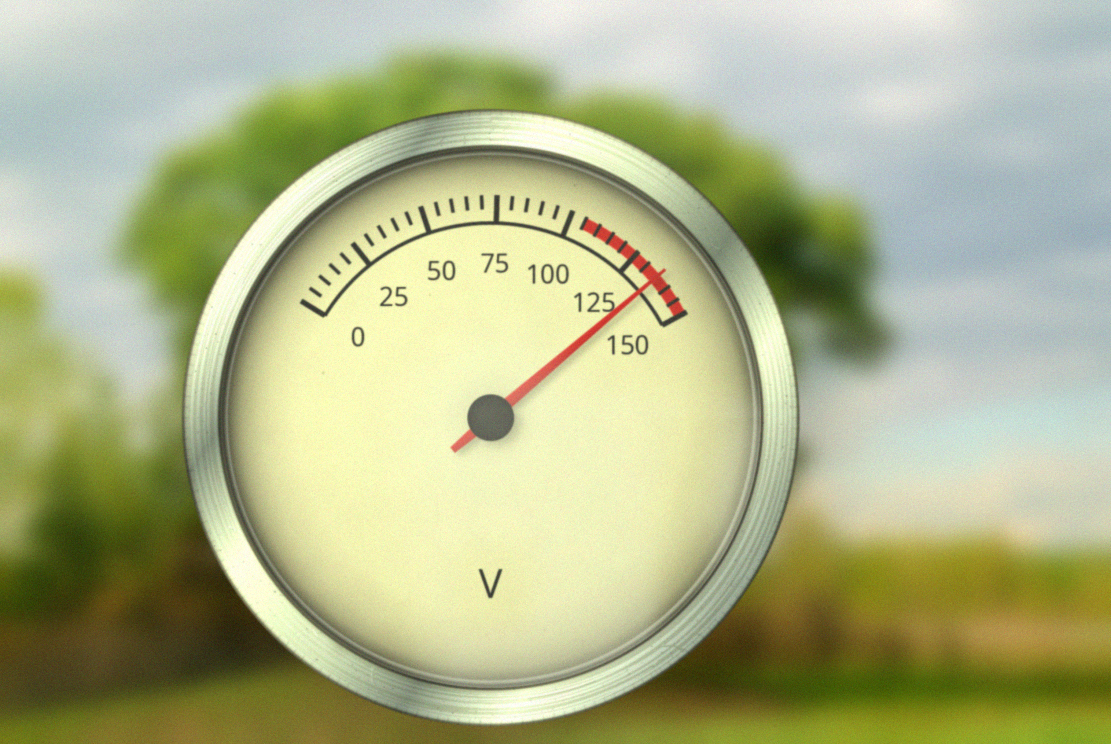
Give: 135 V
